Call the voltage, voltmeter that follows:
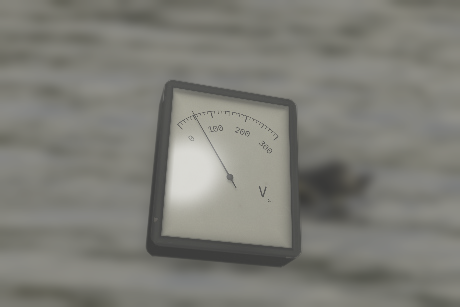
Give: 50 V
